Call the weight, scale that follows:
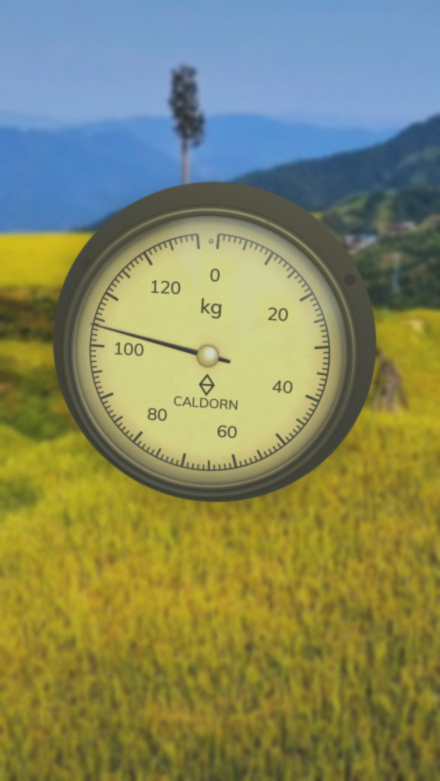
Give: 104 kg
